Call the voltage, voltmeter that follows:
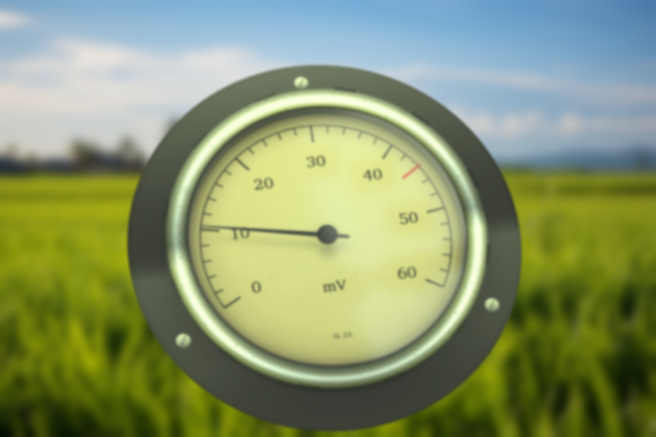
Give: 10 mV
